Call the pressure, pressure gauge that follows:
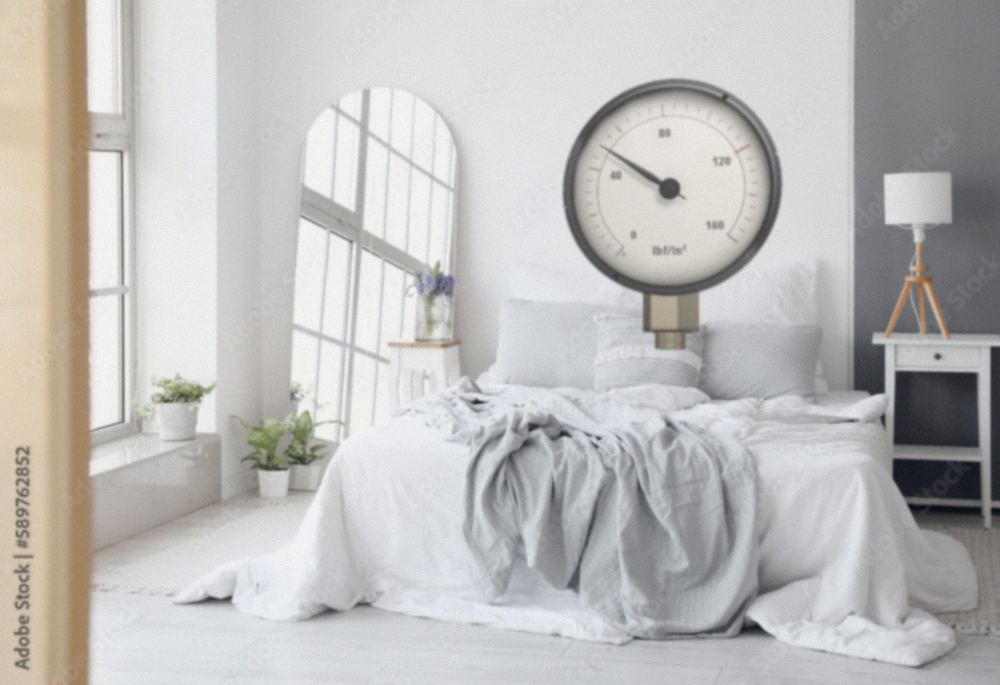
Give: 50 psi
